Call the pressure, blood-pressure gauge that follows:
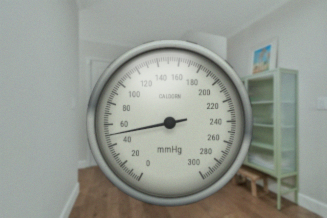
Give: 50 mmHg
